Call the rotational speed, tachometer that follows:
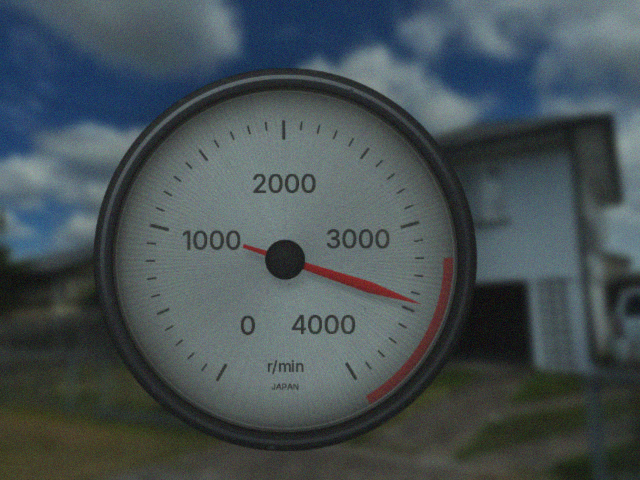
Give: 3450 rpm
